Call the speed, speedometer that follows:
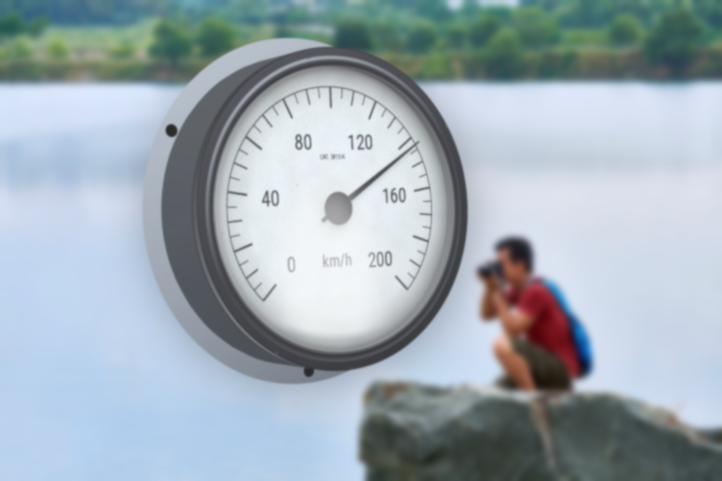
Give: 142.5 km/h
